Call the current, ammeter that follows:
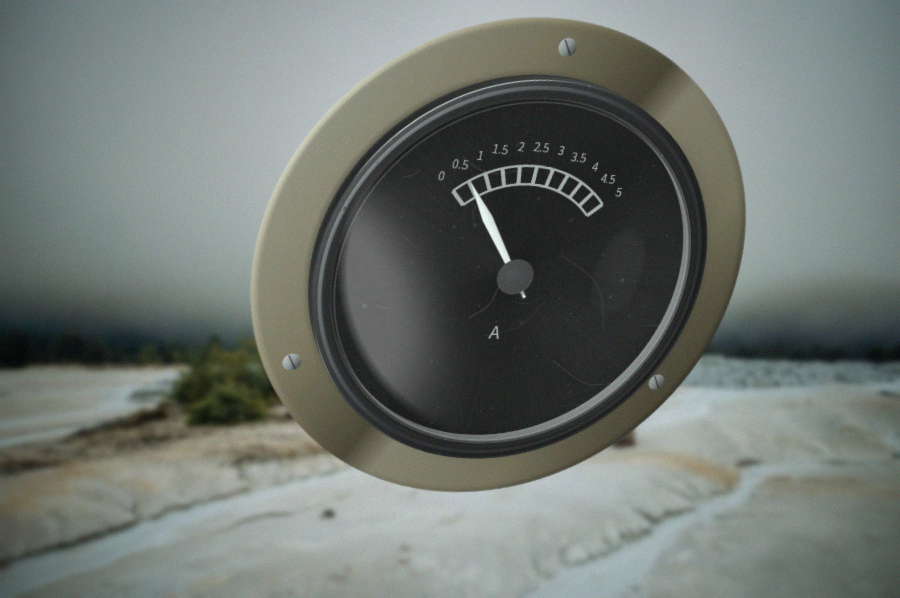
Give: 0.5 A
